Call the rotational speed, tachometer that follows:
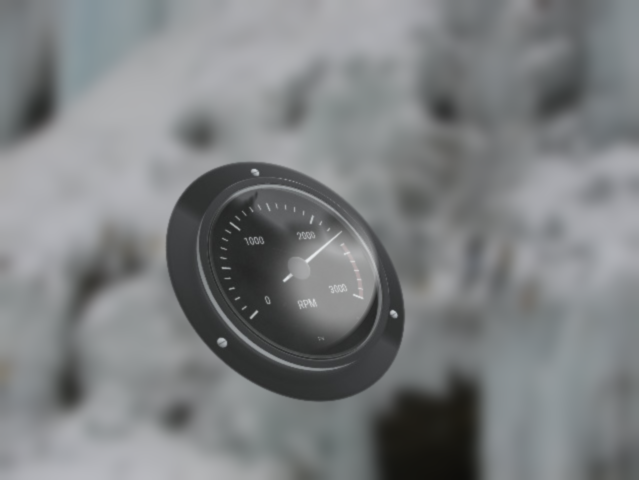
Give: 2300 rpm
